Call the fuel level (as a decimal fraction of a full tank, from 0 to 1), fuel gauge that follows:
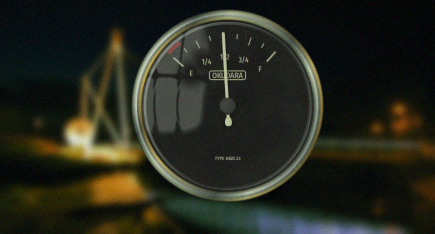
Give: 0.5
